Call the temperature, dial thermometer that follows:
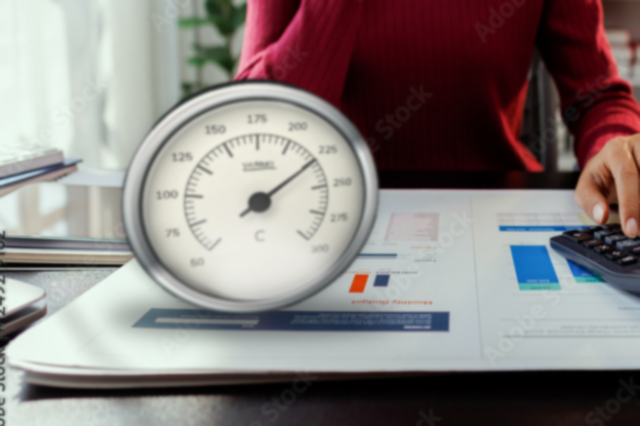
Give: 225 °C
